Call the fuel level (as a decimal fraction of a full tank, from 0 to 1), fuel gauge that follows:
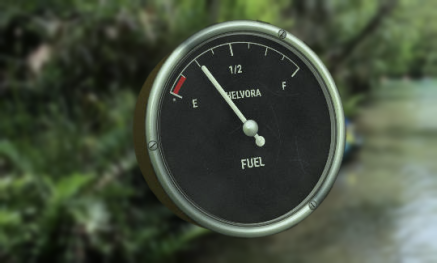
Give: 0.25
